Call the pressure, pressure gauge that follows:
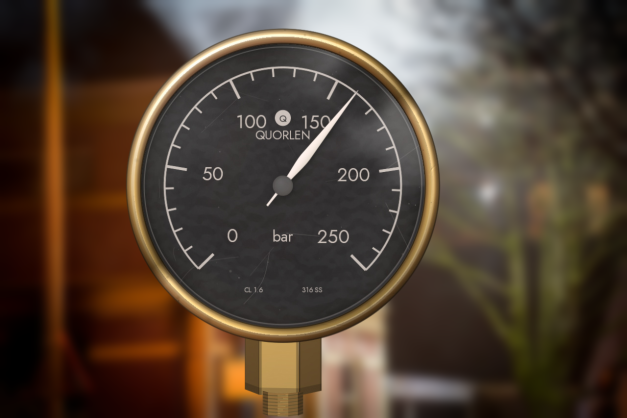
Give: 160 bar
